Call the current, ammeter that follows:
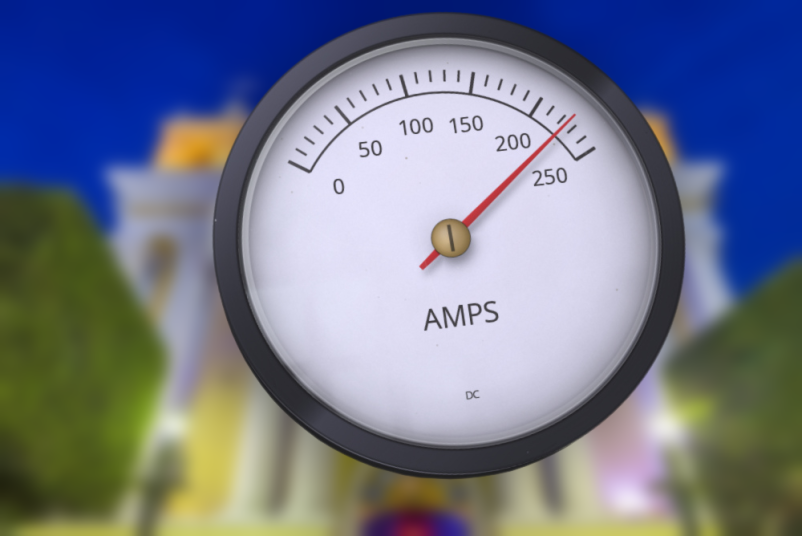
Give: 225 A
